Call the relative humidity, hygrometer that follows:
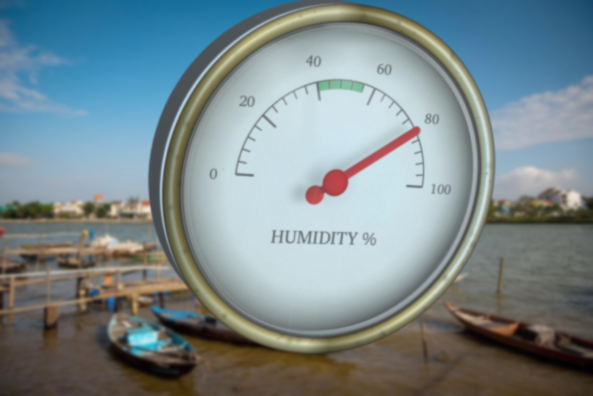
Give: 80 %
